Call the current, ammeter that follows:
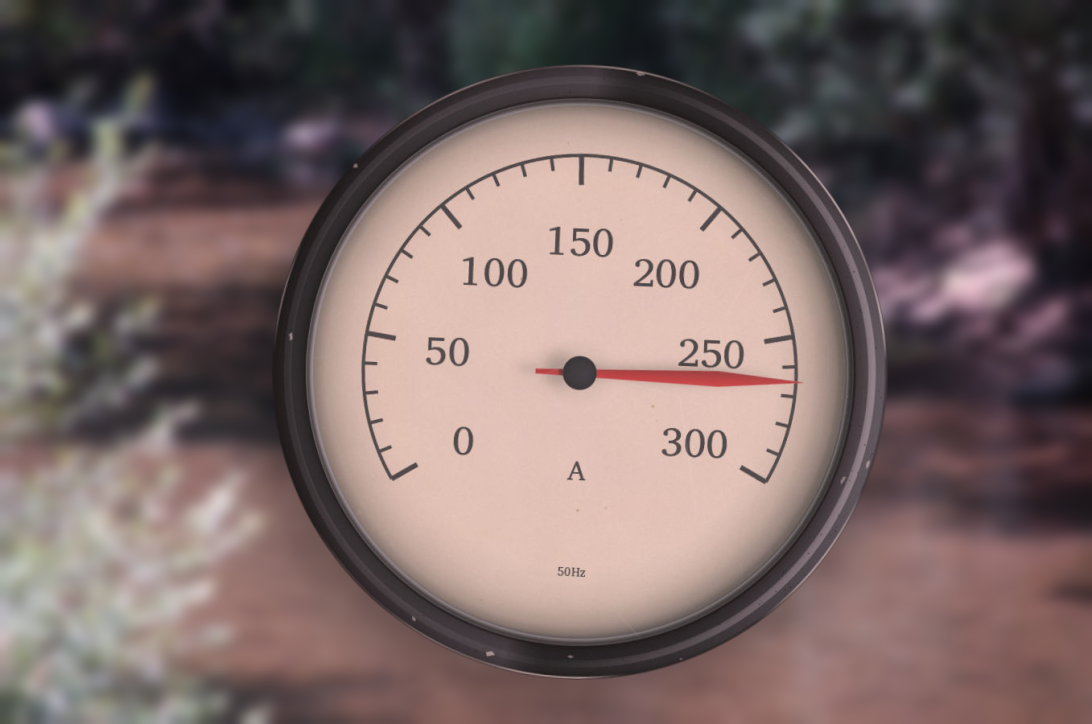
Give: 265 A
